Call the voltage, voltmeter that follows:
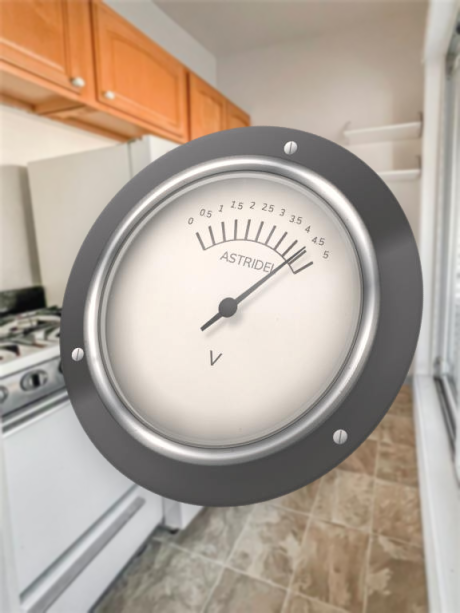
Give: 4.5 V
